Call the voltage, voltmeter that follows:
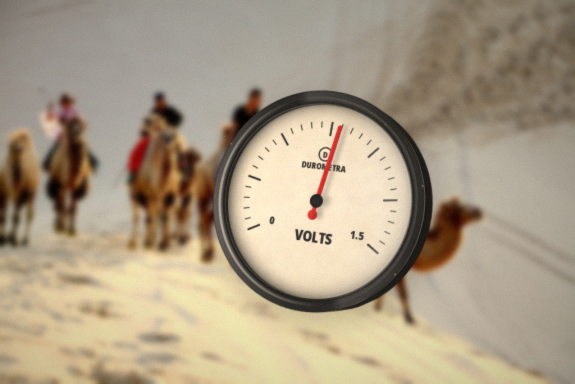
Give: 0.8 V
